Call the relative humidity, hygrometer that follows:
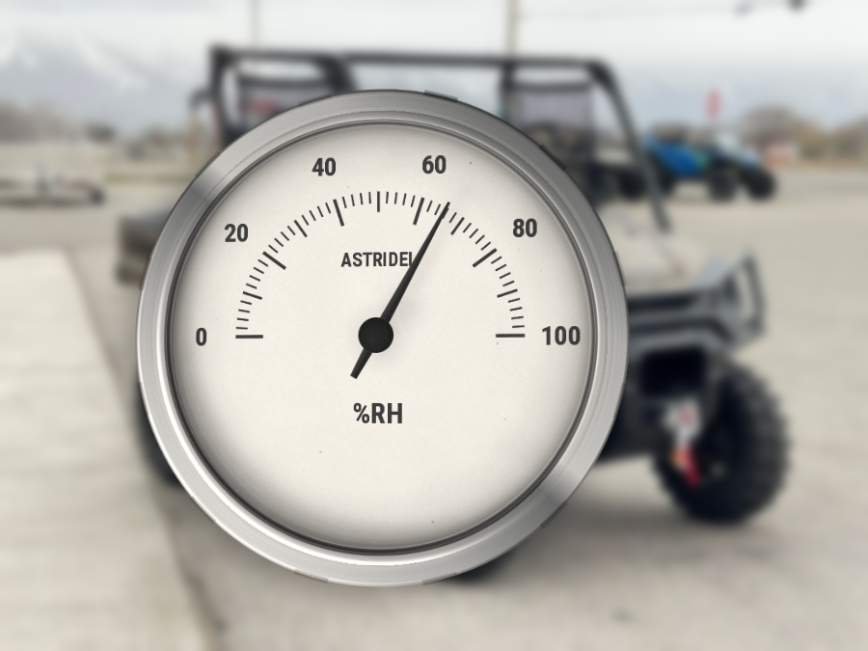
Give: 66 %
